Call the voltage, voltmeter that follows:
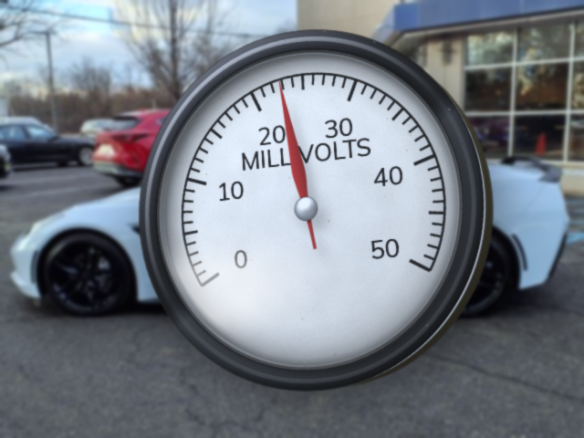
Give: 23 mV
